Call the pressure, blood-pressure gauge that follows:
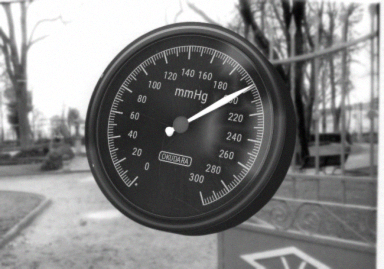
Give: 200 mmHg
